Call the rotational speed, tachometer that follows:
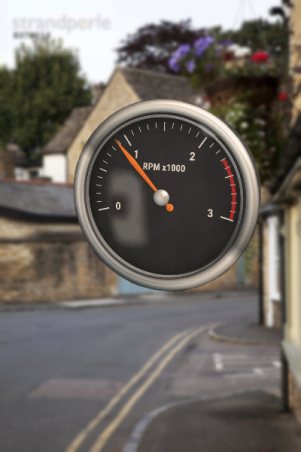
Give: 900 rpm
